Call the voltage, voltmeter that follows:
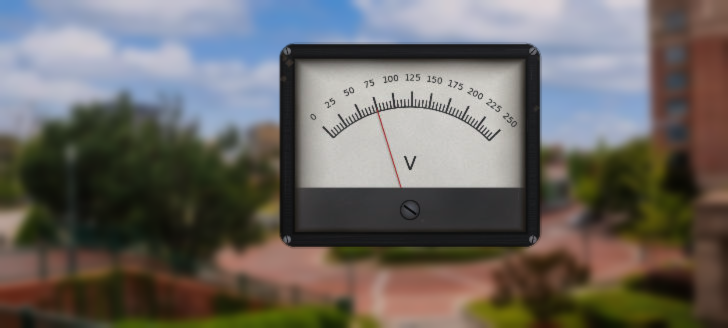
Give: 75 V
